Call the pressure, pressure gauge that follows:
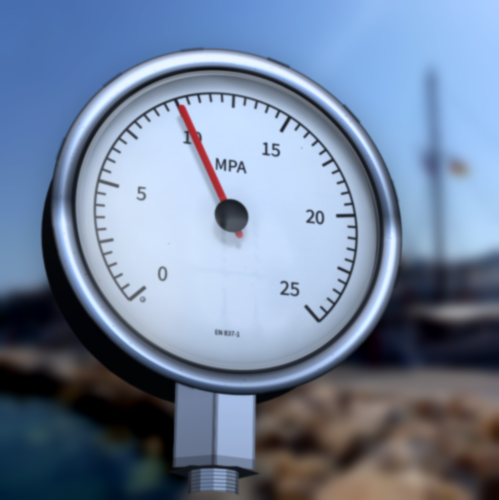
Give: 10 MPa
